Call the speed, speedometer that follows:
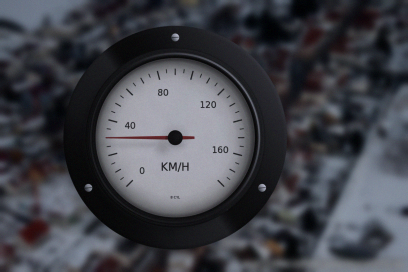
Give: 30 km/h
